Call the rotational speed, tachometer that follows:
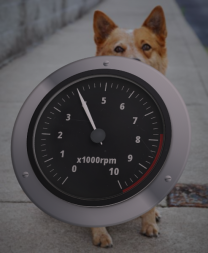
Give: 4000 rpm
